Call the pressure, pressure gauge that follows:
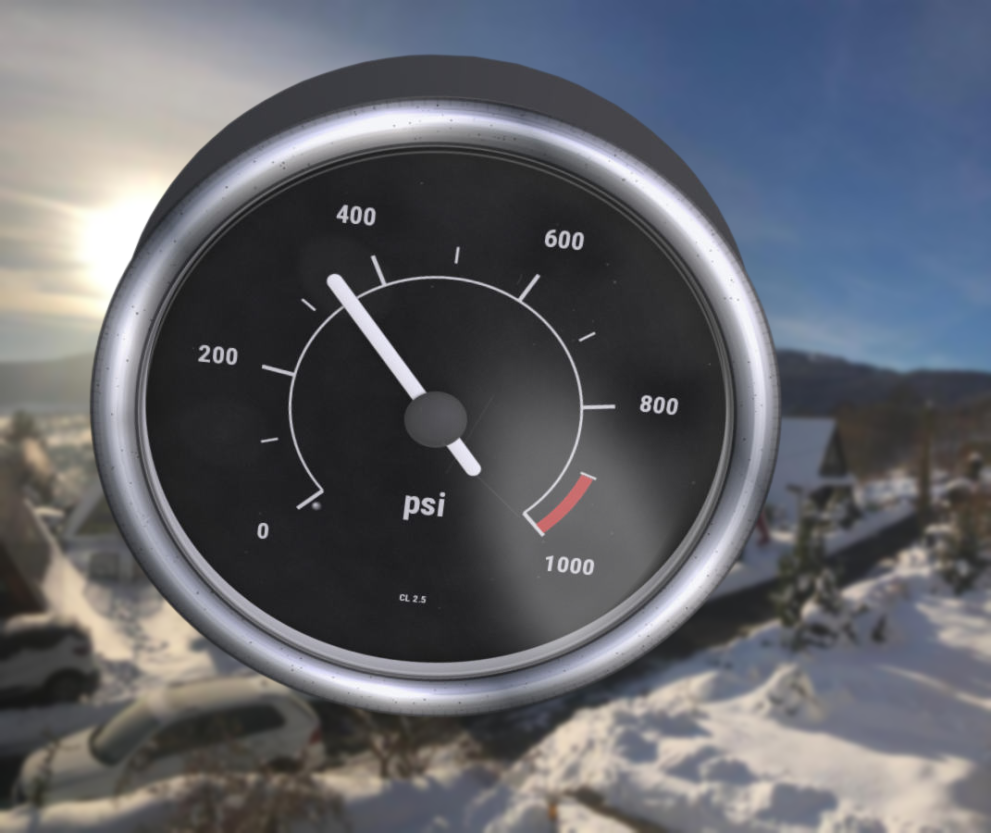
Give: 350 psi
